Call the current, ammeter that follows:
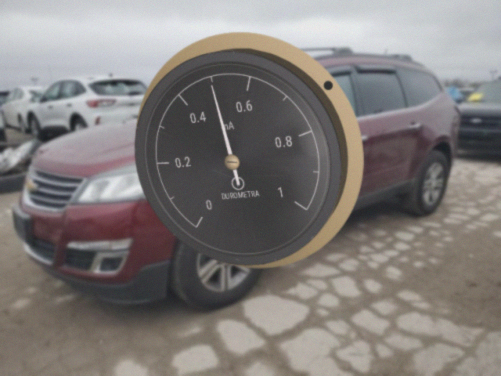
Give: 0.5 mA
